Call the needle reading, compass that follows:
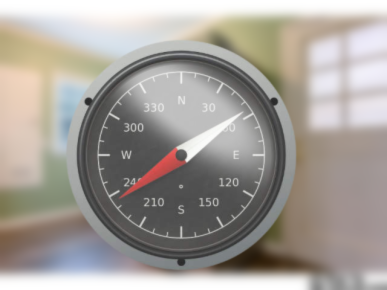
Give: 235 °
